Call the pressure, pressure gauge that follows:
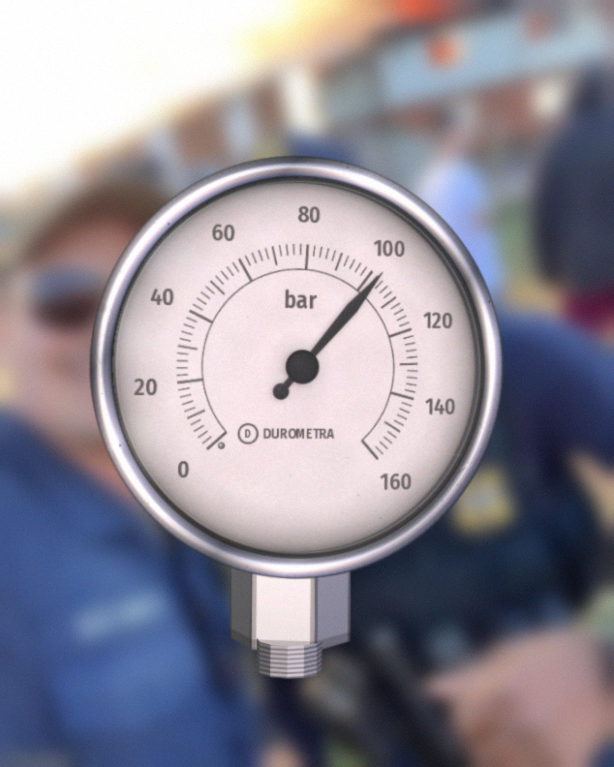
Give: 102 bar
